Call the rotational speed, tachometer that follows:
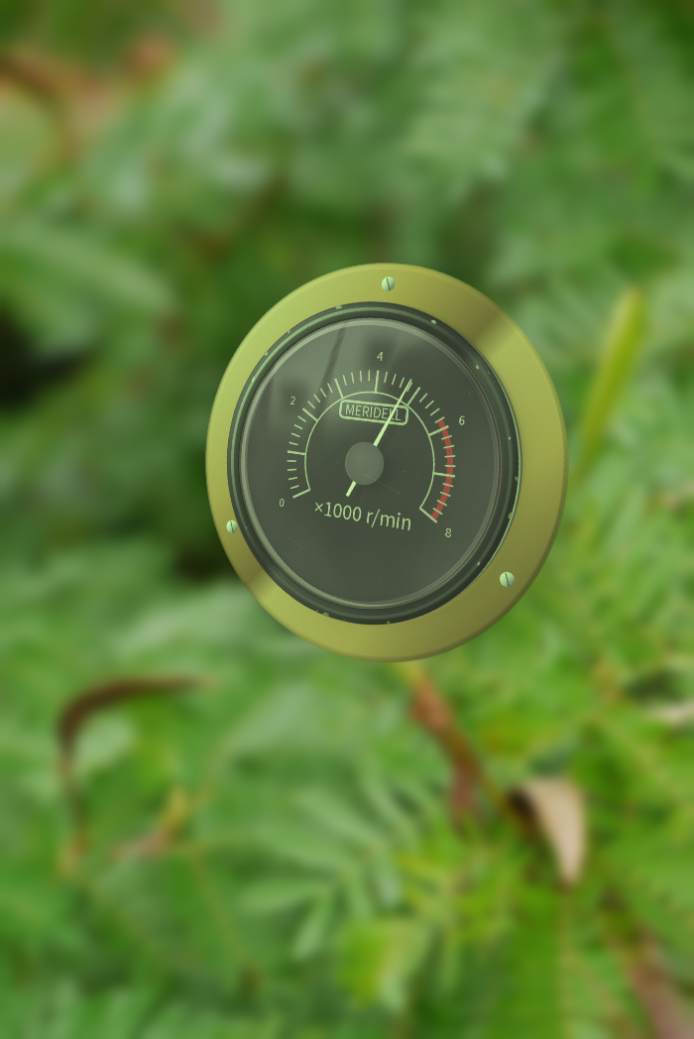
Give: 4800 rpm
